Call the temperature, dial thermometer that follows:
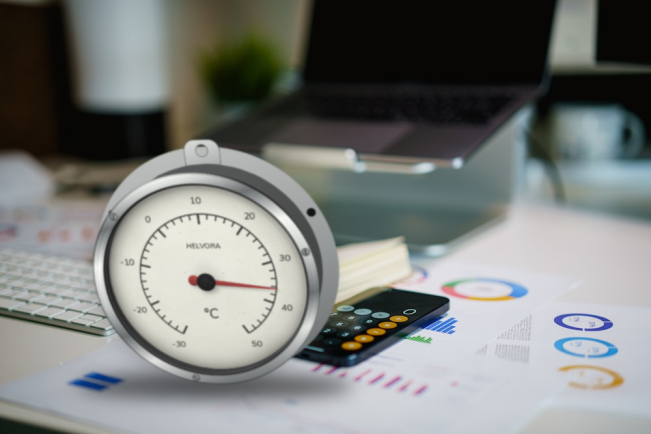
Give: 36 °C
